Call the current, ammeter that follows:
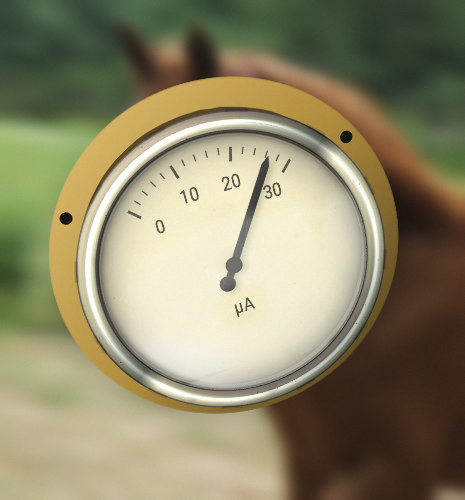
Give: 26 µA
